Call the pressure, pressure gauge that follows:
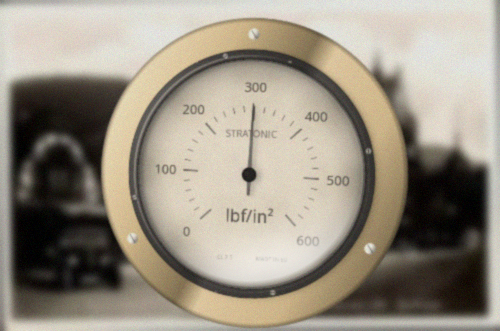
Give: 300 psi
